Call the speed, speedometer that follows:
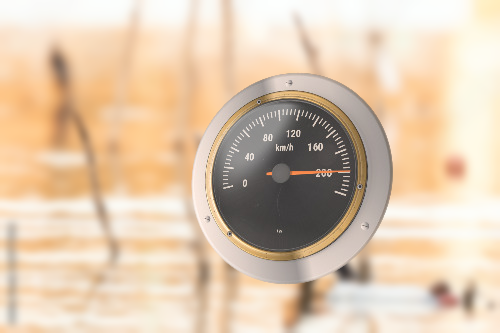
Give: 200 km/h
